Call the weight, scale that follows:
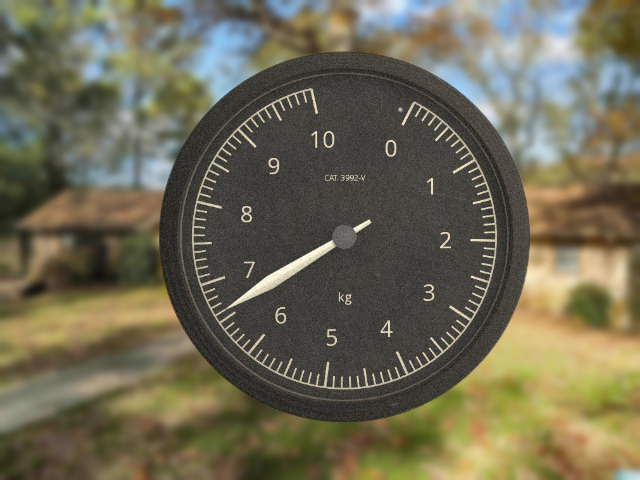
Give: 6.6 kg
